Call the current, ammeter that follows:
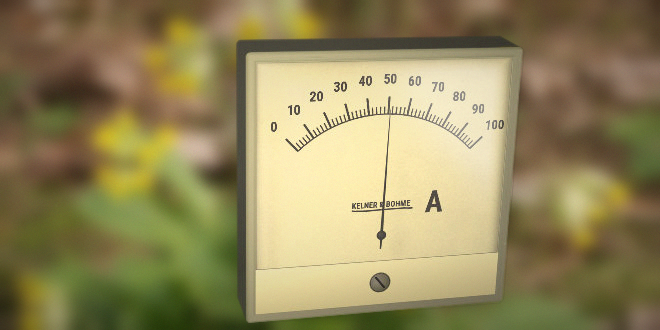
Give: 50 A
